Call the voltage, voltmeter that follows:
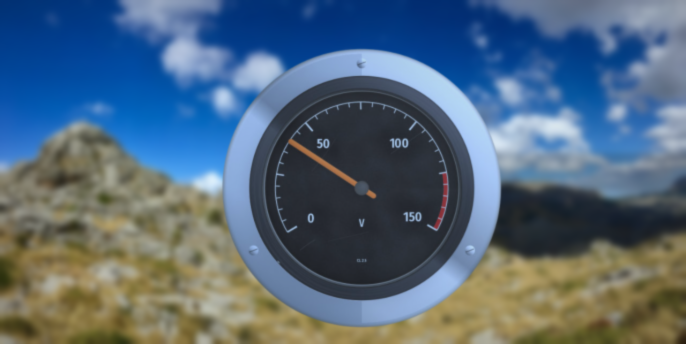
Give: 40 V
